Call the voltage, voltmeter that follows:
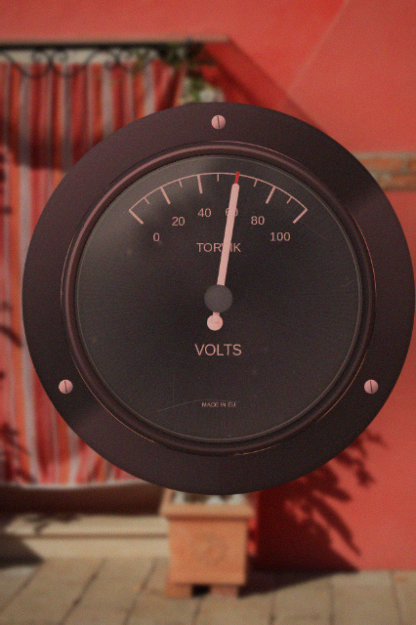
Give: 60 V
